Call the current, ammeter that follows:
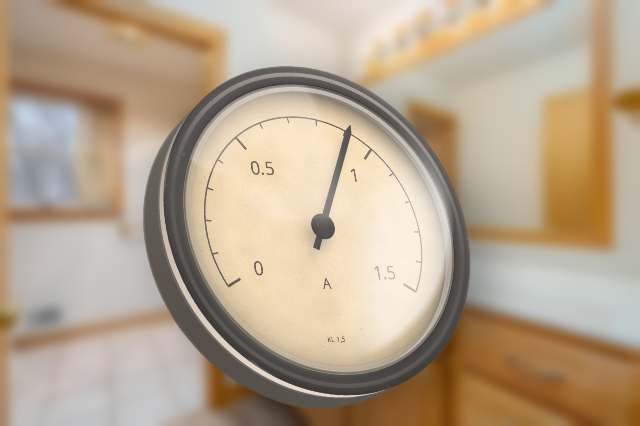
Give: 0.9 A
